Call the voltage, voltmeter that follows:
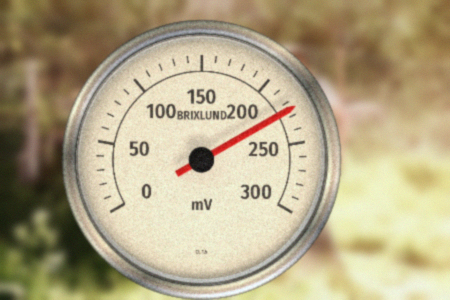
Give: 225 mV
